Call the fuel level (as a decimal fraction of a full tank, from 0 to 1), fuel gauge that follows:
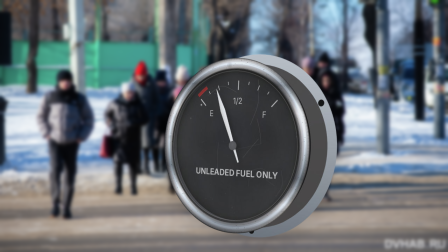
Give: 0.25
